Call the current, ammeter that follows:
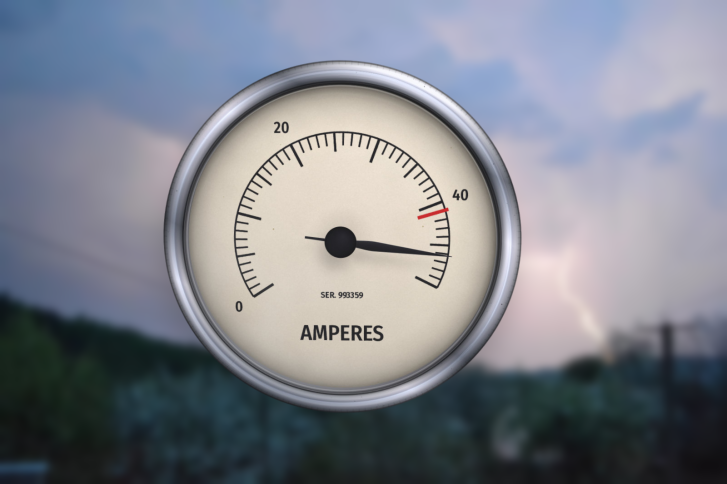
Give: 46 A
